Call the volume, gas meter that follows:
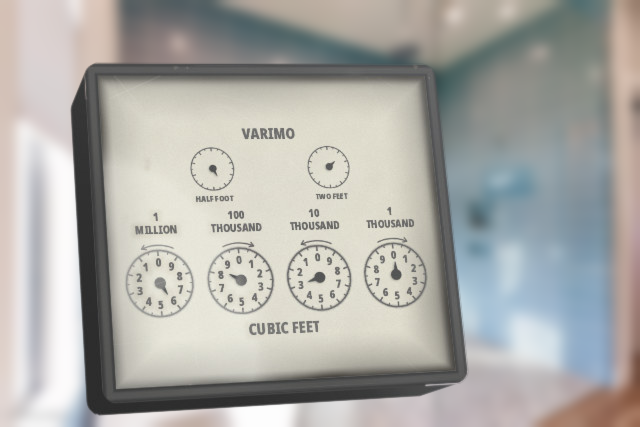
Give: 583000 ft³
